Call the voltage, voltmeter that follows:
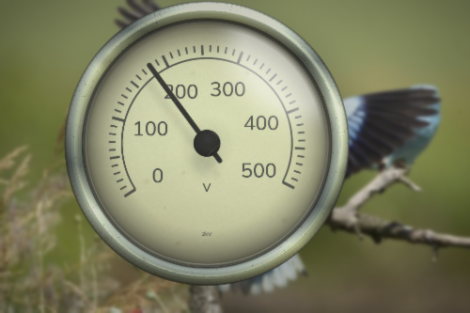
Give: 180 V
